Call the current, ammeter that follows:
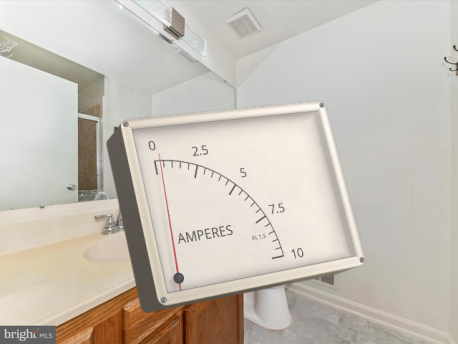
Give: 0.25 A
